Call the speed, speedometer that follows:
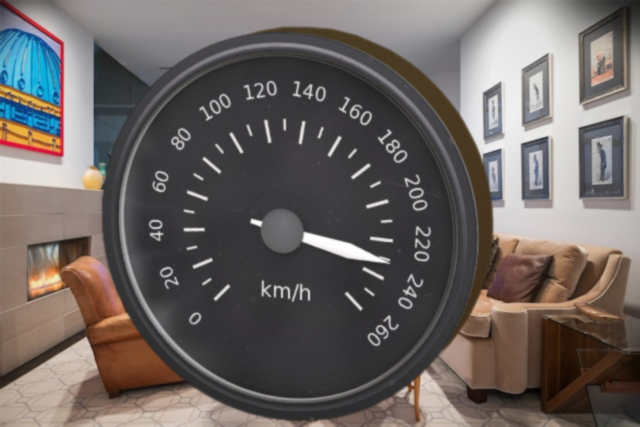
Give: 230 km/h
